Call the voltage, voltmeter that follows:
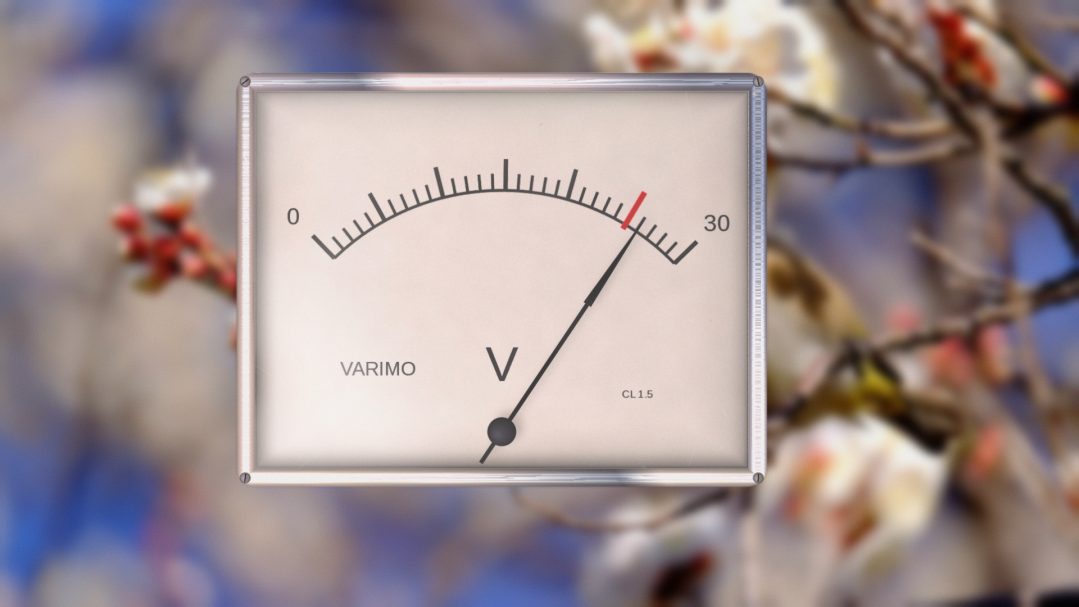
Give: 26 V
